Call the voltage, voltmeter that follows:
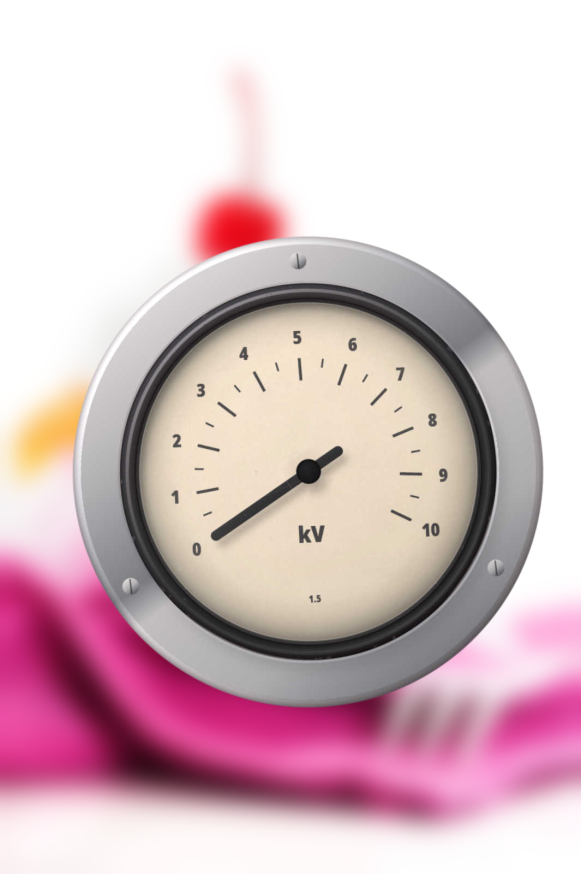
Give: 0 kV
